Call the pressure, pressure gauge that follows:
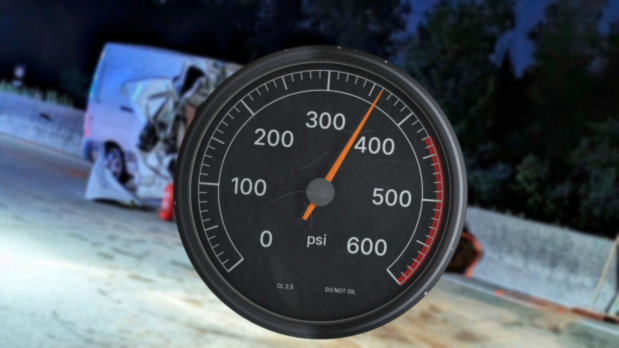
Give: 360 psi
